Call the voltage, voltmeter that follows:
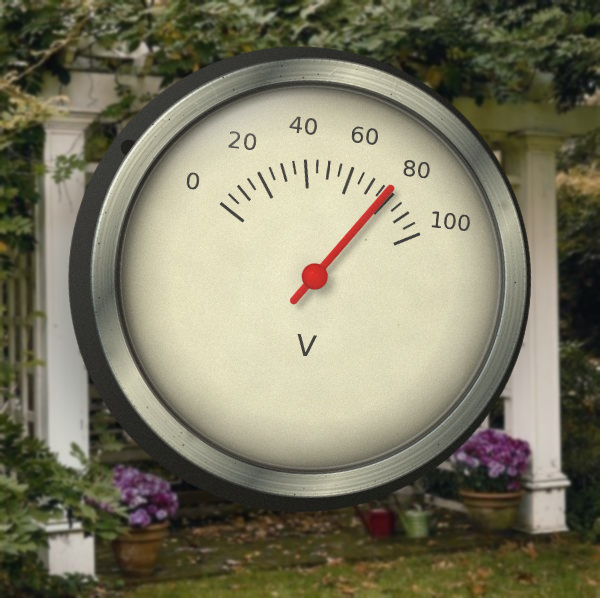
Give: 77.5 V
